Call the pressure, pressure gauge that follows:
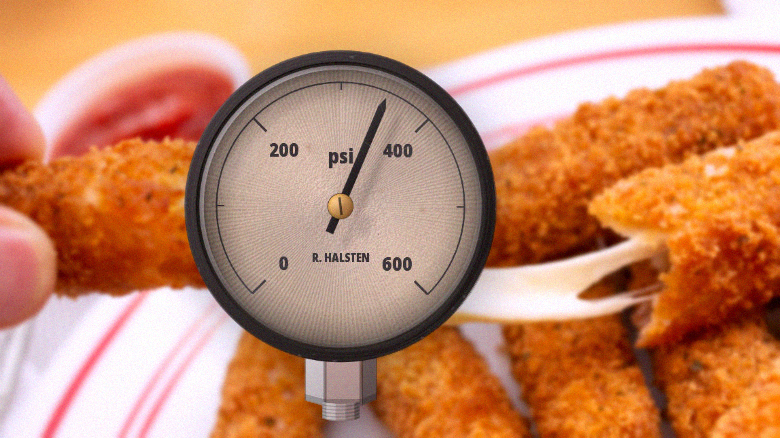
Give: 350 psi
